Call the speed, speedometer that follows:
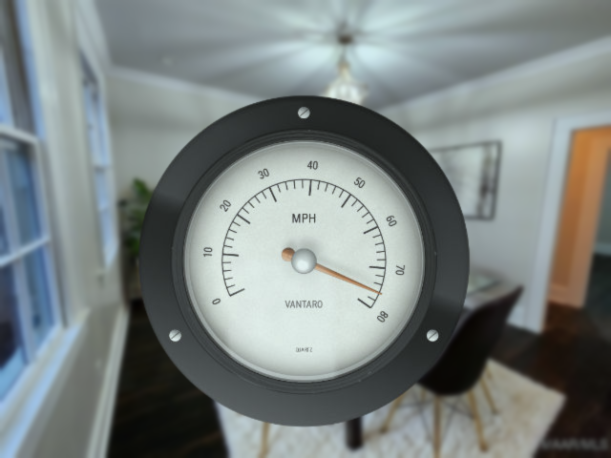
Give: 76 mph
